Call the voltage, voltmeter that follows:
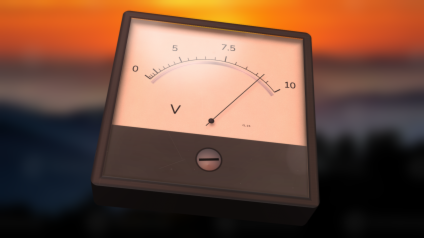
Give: 9.25 V
